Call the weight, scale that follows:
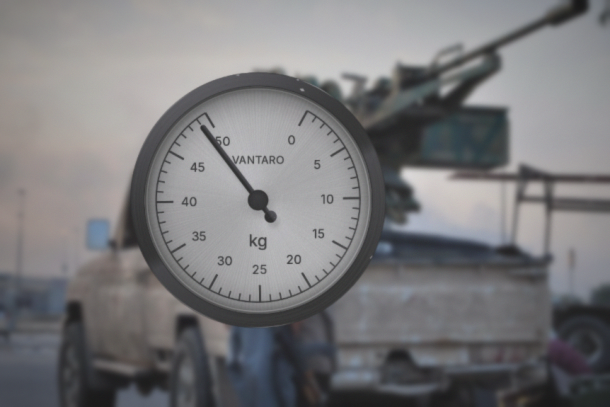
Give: 49 kg
